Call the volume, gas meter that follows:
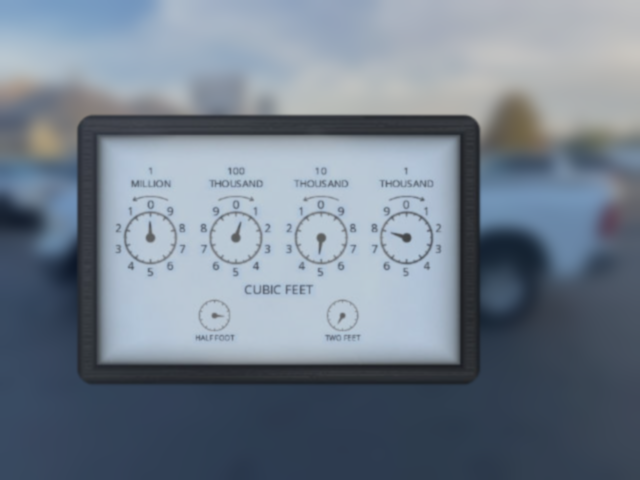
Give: 4800 ft³
